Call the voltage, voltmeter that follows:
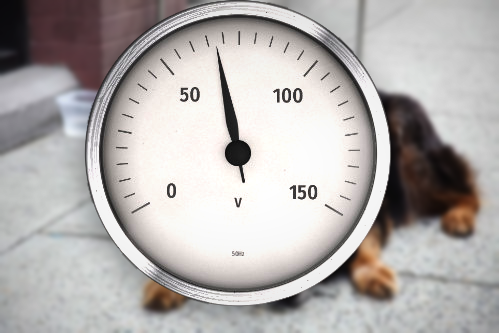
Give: 67.5 V
